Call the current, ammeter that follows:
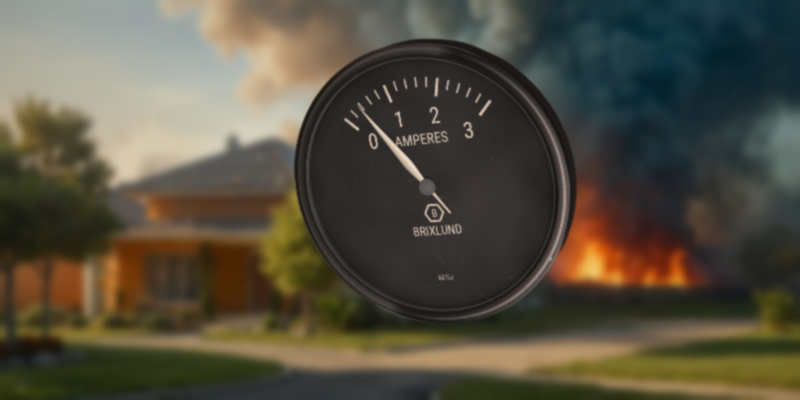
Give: 0.4 A
